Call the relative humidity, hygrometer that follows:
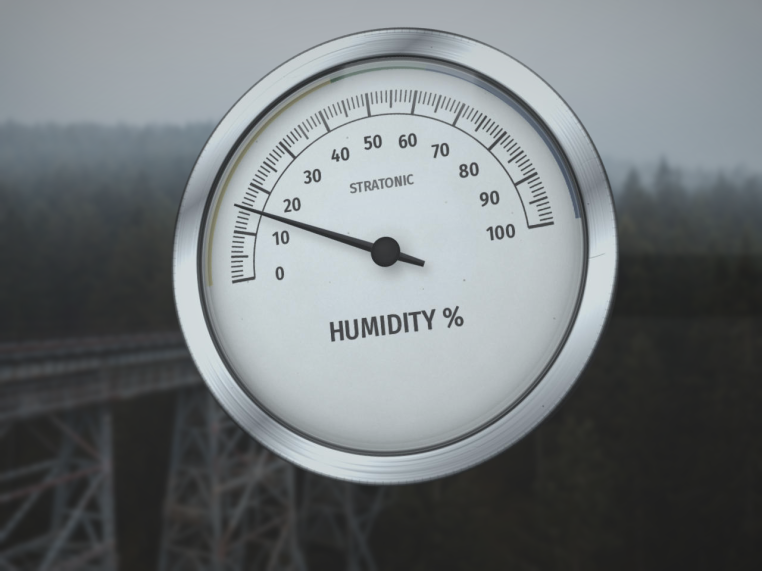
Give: 15 %
